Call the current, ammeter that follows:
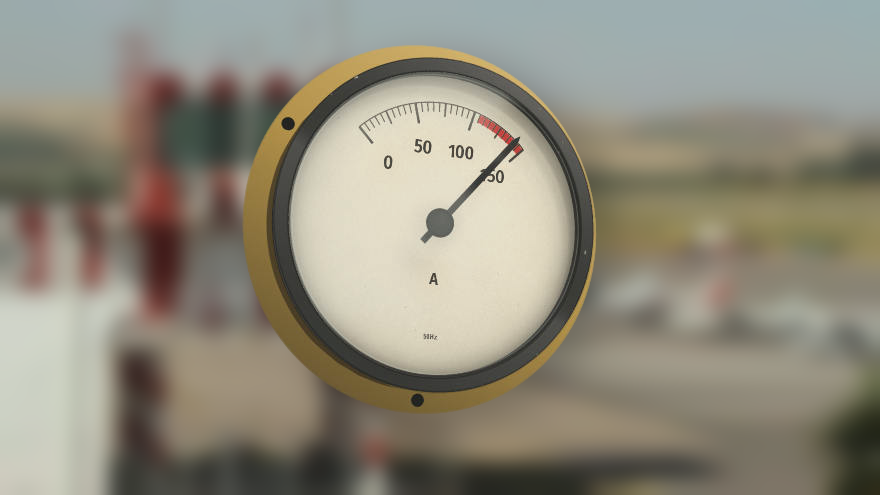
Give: 140 A
